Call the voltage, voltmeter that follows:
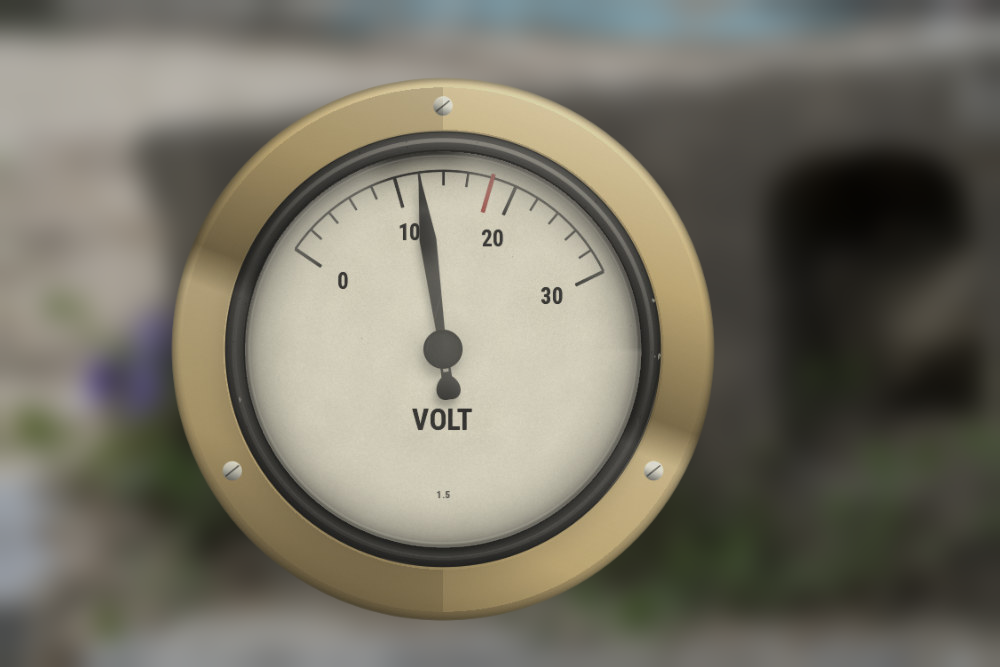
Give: 12 V
